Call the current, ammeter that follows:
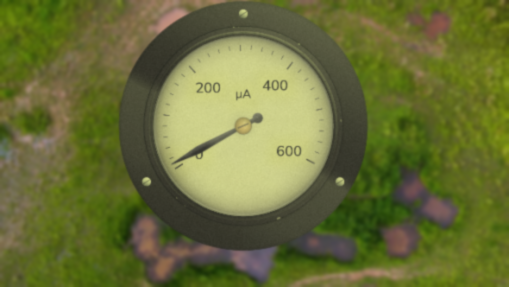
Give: 10 µA
